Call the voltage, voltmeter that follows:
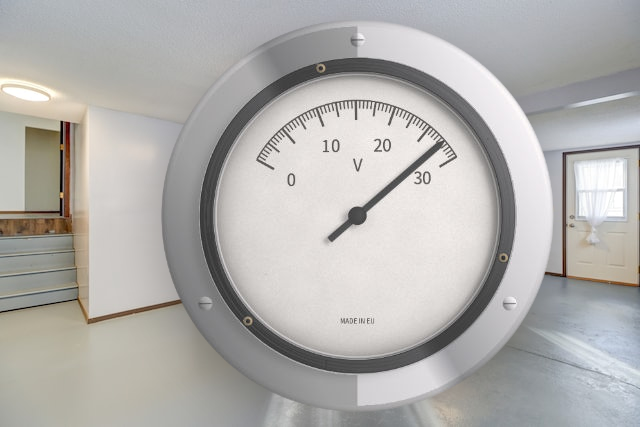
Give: 27.5 V
